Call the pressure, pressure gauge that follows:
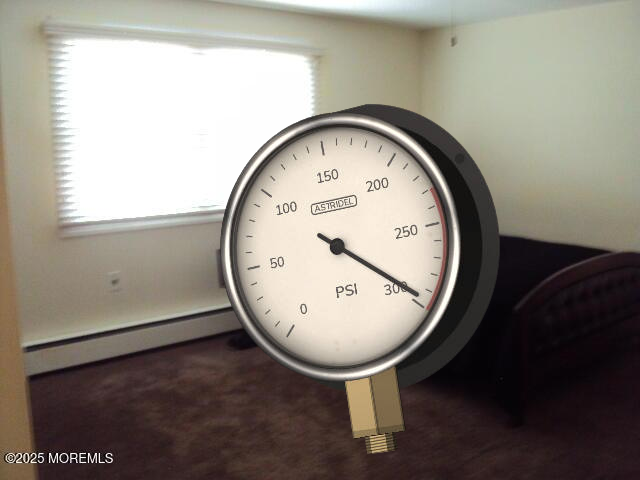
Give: 295 psi
